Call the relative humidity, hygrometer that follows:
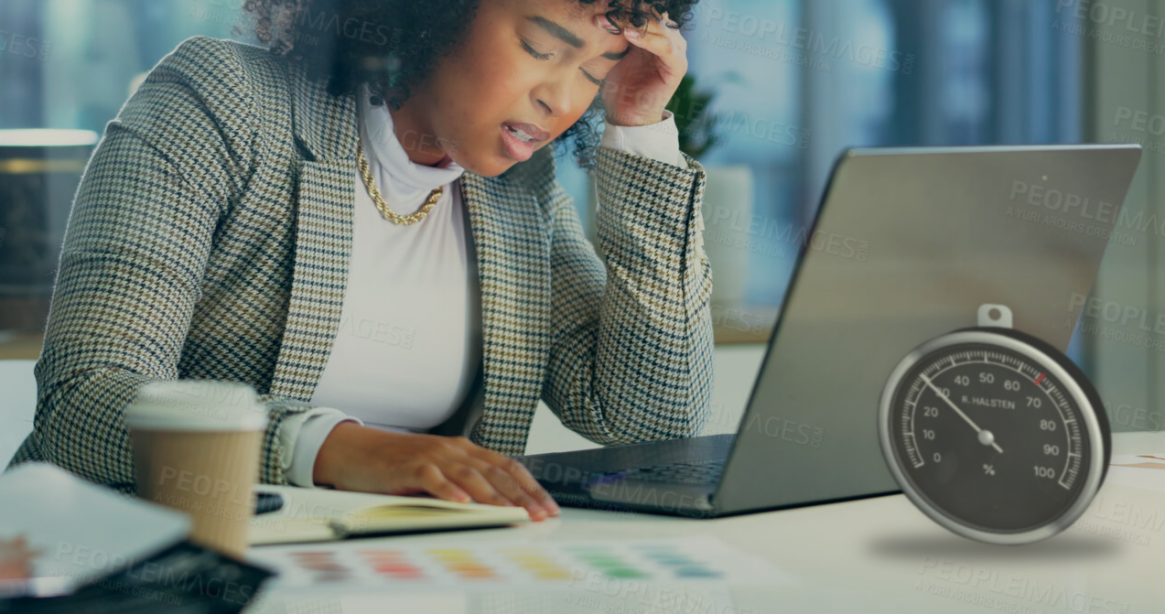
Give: 30 %
